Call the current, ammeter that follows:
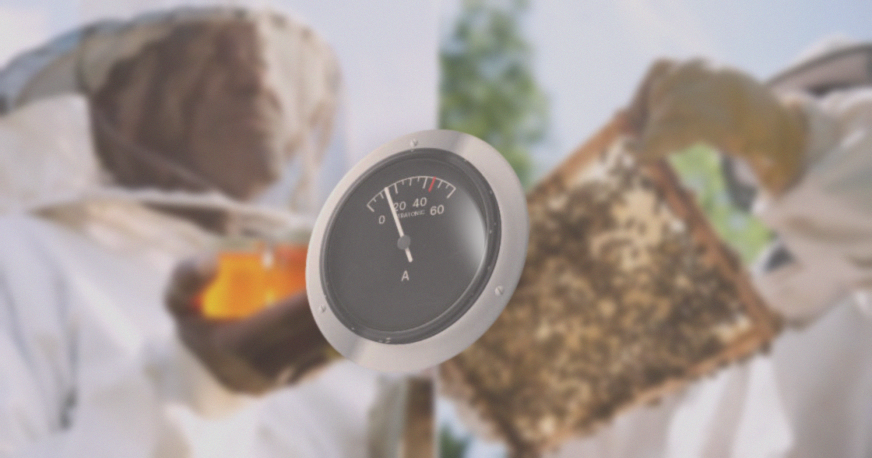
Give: 15 A
